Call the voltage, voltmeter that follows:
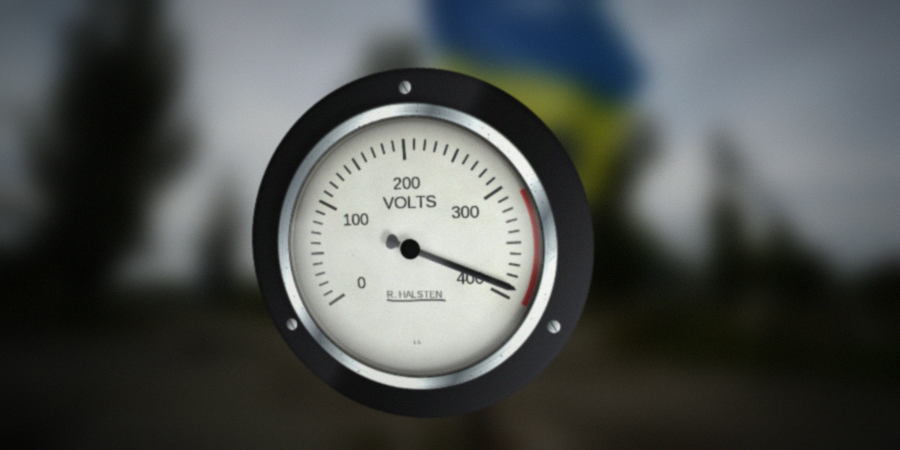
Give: 390 V
